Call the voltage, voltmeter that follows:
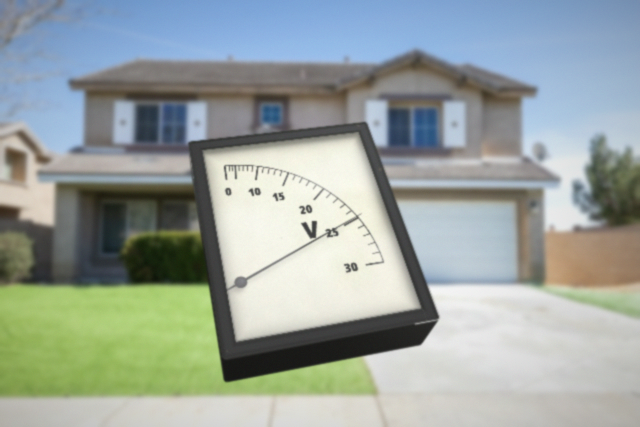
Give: 25 V
